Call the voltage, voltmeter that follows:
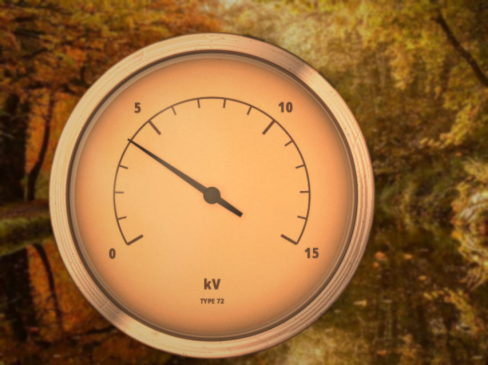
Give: 4 kV
